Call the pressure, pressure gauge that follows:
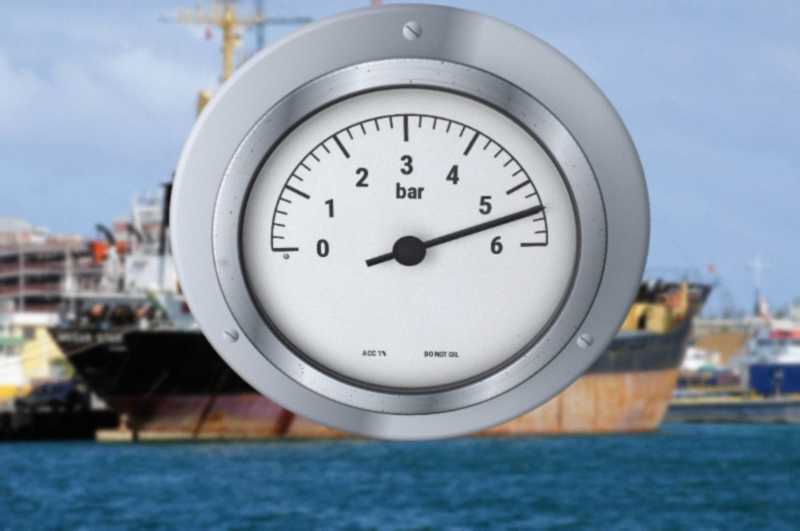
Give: 5.4 bar
